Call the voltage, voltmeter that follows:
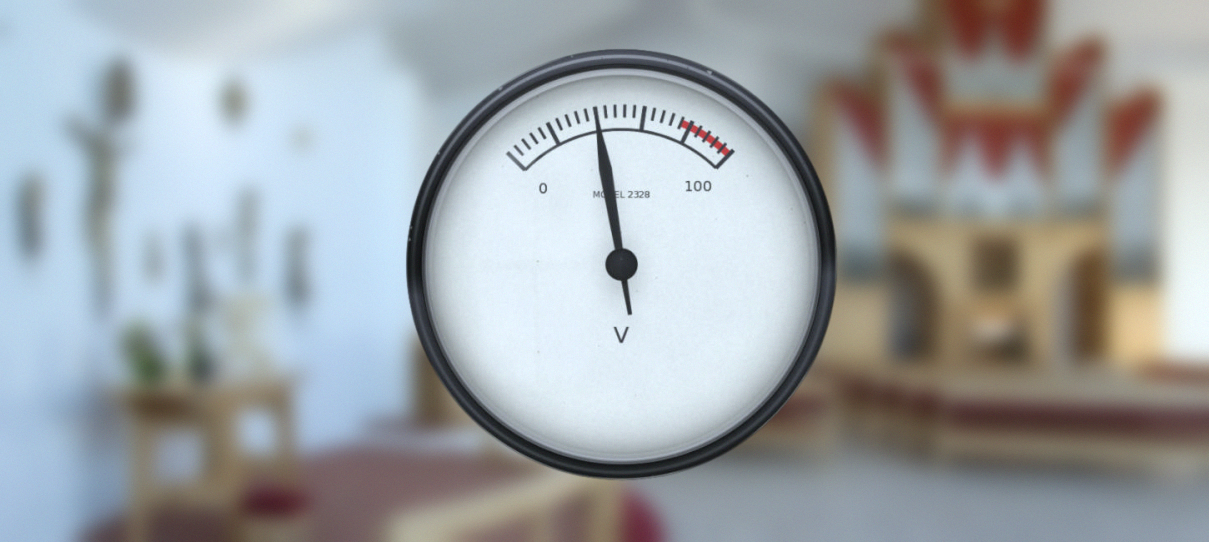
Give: 40 V
